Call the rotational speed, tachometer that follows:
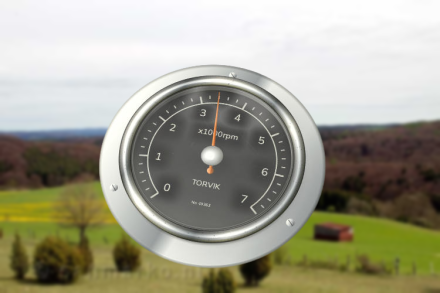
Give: 3400 rpm
